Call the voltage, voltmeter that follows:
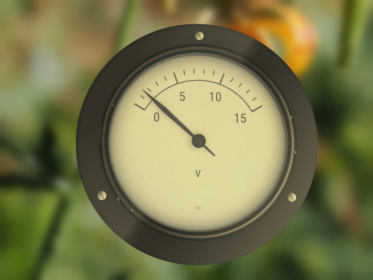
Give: 1.5 V
